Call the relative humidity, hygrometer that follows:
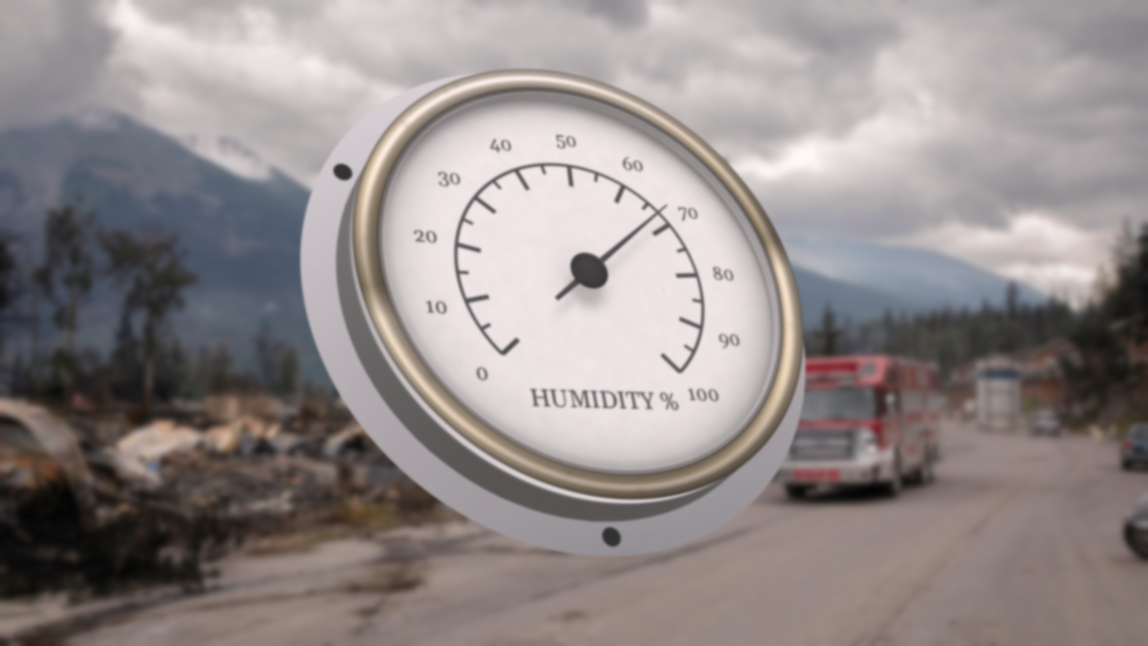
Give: 67.5 %
